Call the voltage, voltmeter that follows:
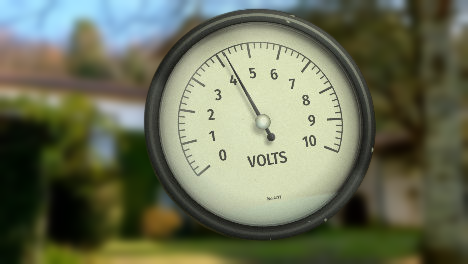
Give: 4.2 V
